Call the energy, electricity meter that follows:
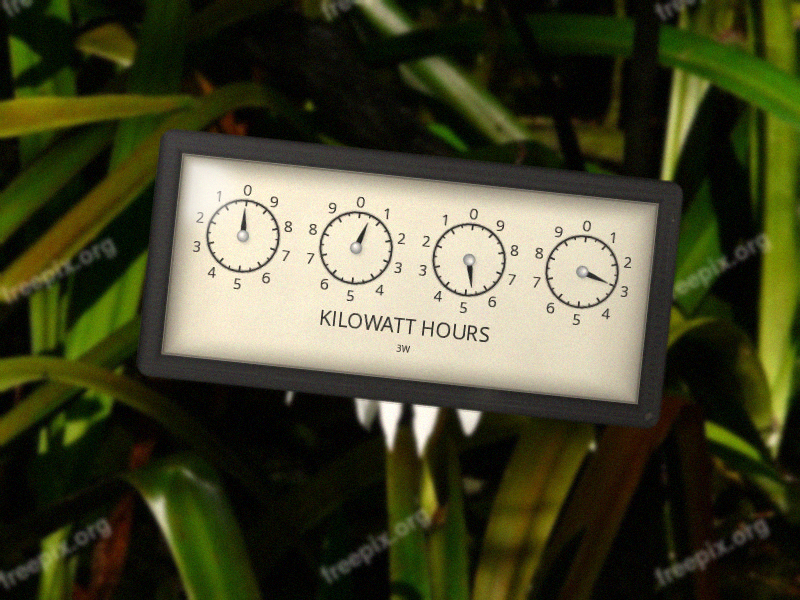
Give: 53 kWh
